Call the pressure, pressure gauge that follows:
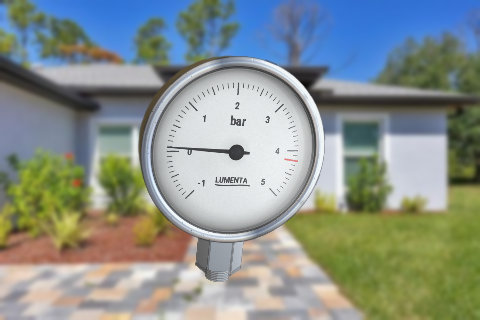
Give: 0.1 bar
